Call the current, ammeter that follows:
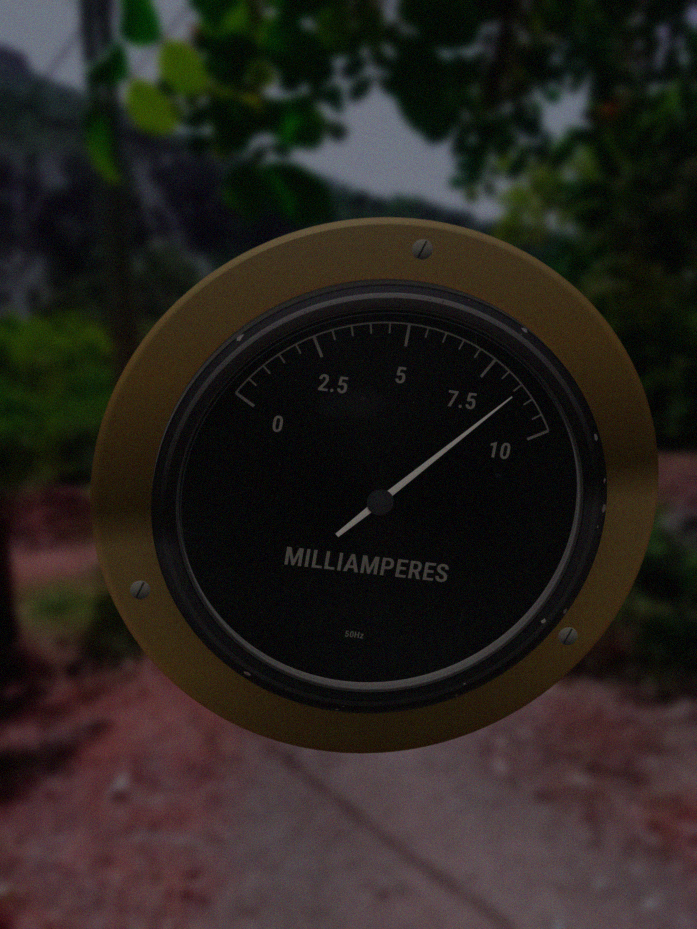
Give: 8.5 mA
